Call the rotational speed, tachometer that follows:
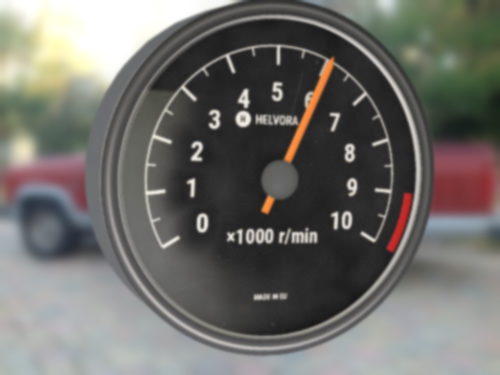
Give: 6000 rpm
